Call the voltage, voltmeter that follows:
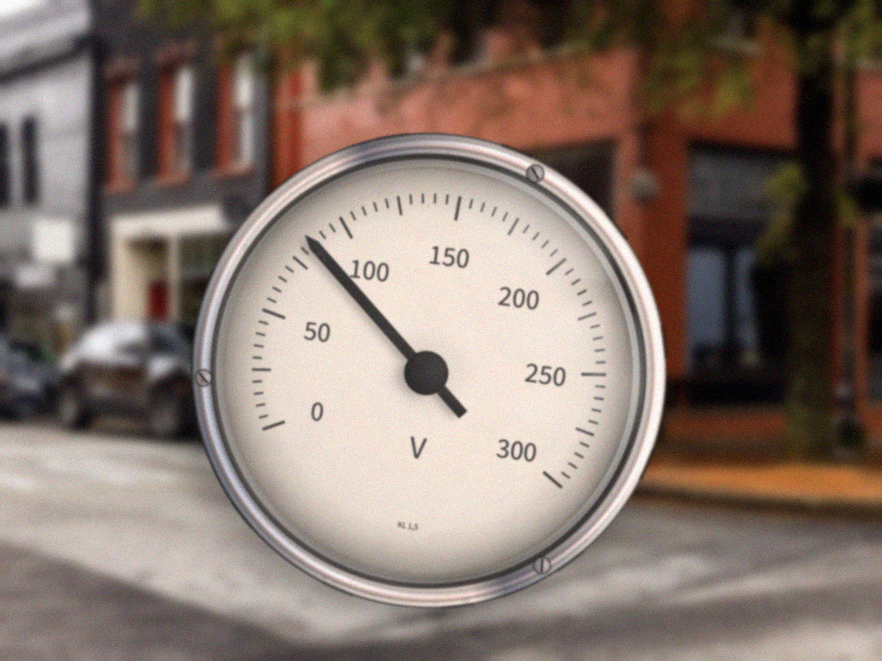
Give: 85 V
